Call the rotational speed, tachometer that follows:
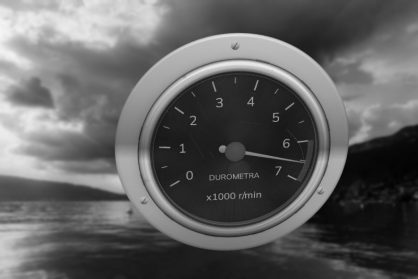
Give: 6500 rpm
